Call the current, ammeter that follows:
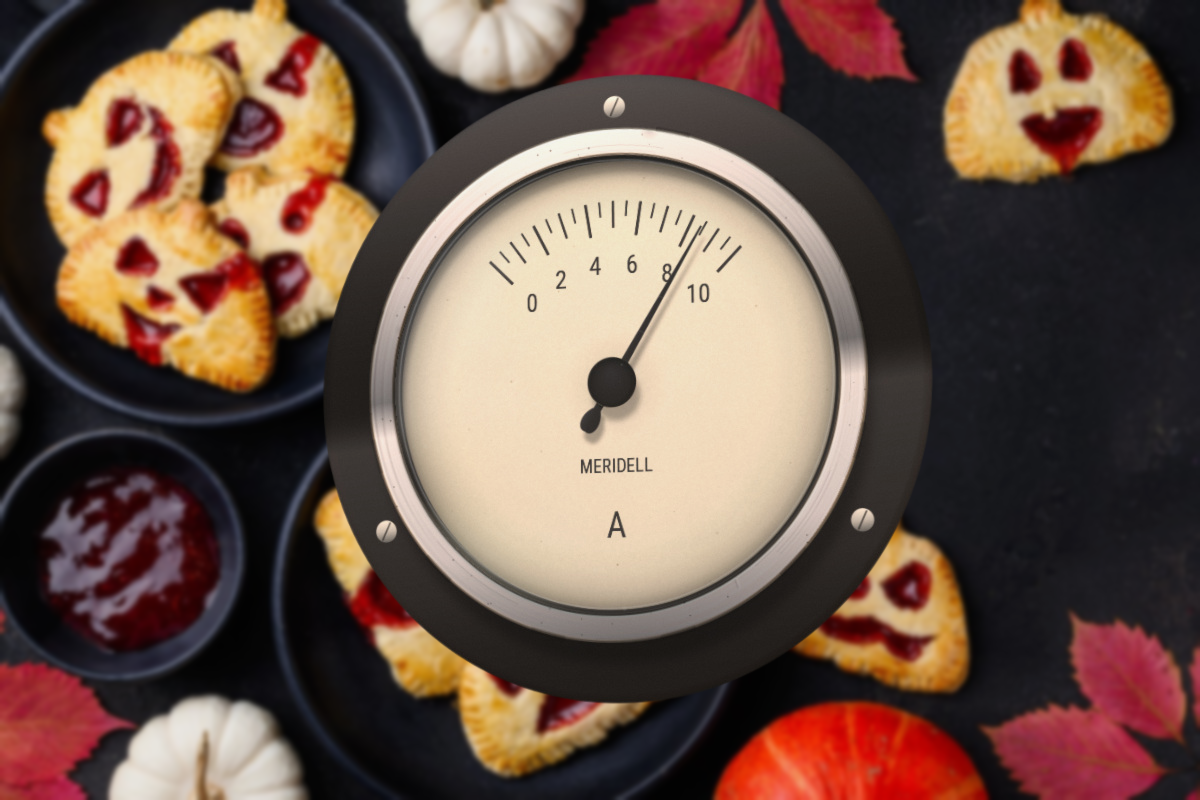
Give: 8.5 A
